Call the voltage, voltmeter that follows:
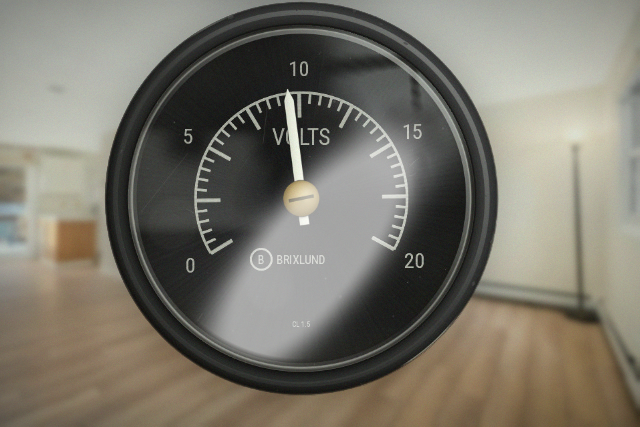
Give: 9.5 V
